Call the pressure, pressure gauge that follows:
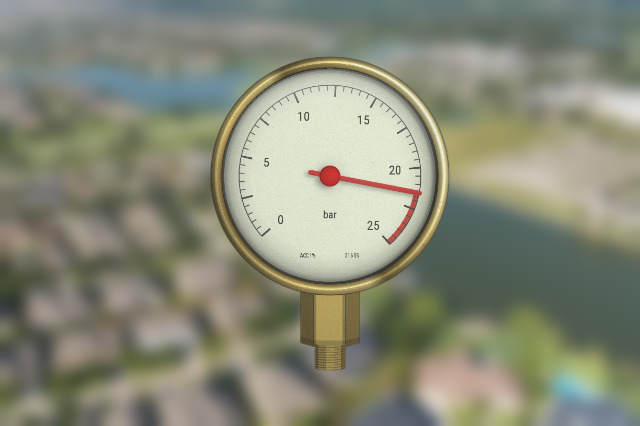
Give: 21.5 bar
